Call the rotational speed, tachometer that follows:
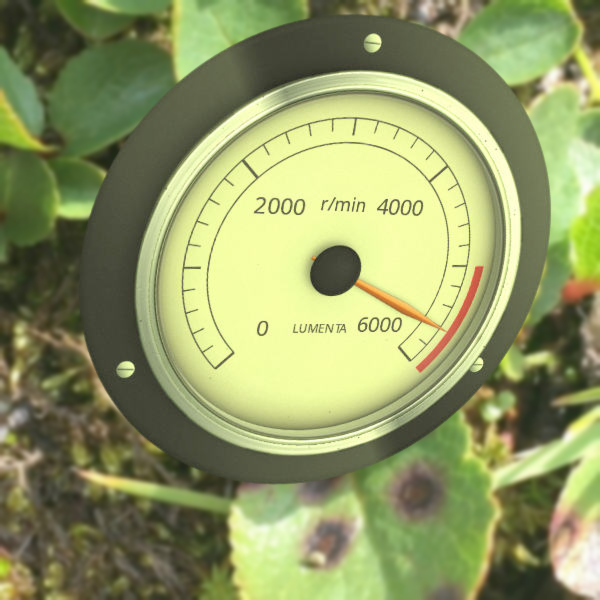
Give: 5600 rpm
